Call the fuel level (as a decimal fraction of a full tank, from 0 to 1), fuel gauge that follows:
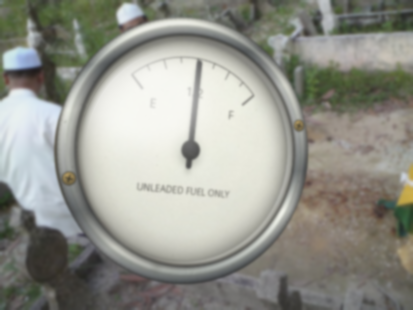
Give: 0.5
